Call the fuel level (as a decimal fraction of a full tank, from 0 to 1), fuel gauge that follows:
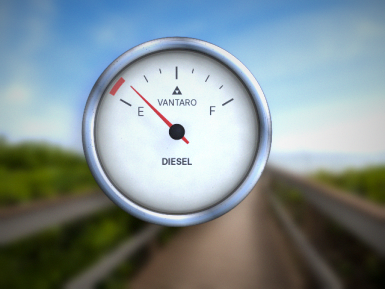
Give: 0.125
